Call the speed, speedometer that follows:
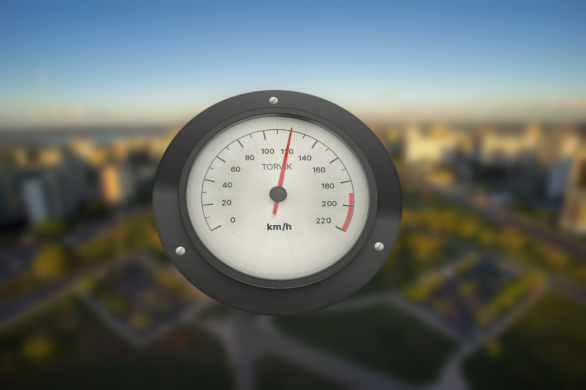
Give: 120 km/h
